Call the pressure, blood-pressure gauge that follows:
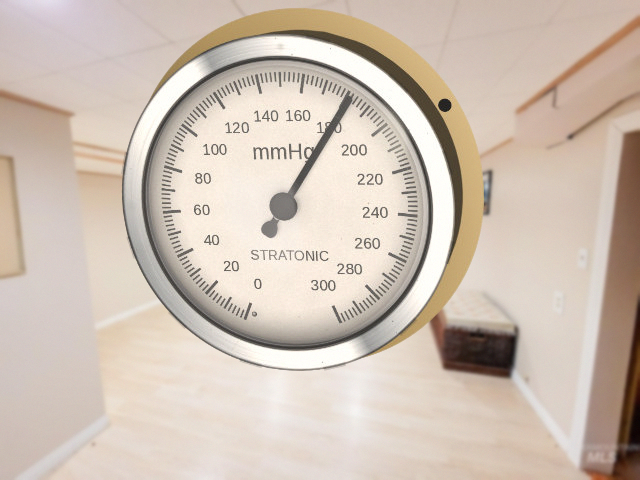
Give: 182 mmHg
